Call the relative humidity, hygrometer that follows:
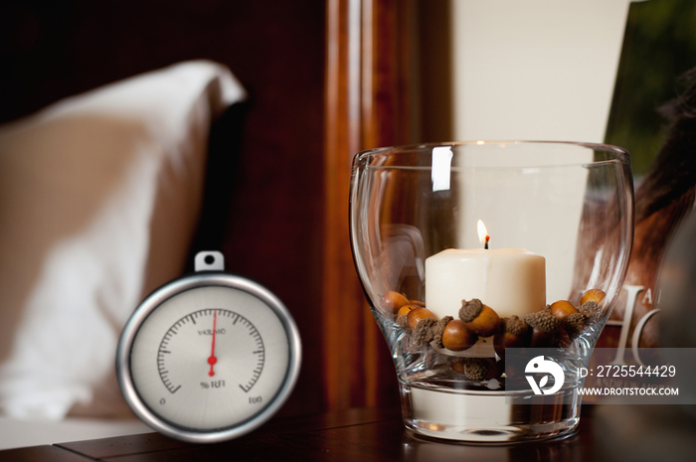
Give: 50 %
